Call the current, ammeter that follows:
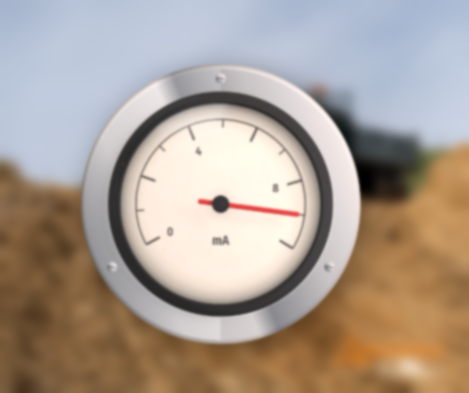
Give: 9 mA
